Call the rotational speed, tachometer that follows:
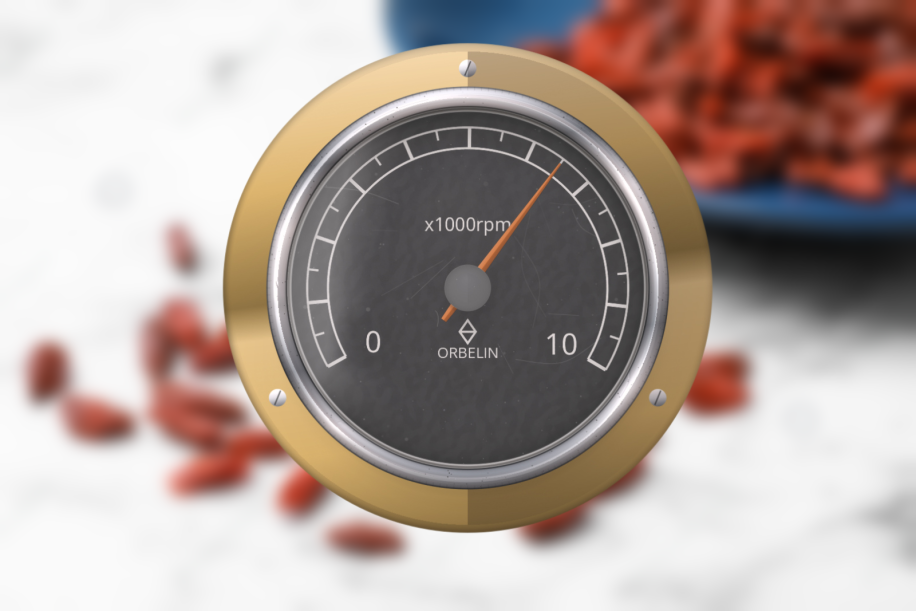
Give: 6500 rpm
